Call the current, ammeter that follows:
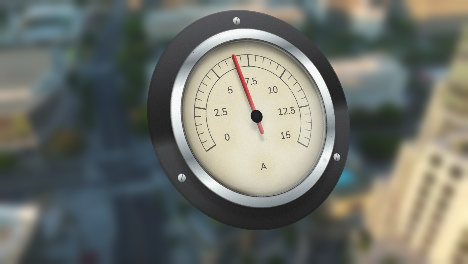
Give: 6.5 A
